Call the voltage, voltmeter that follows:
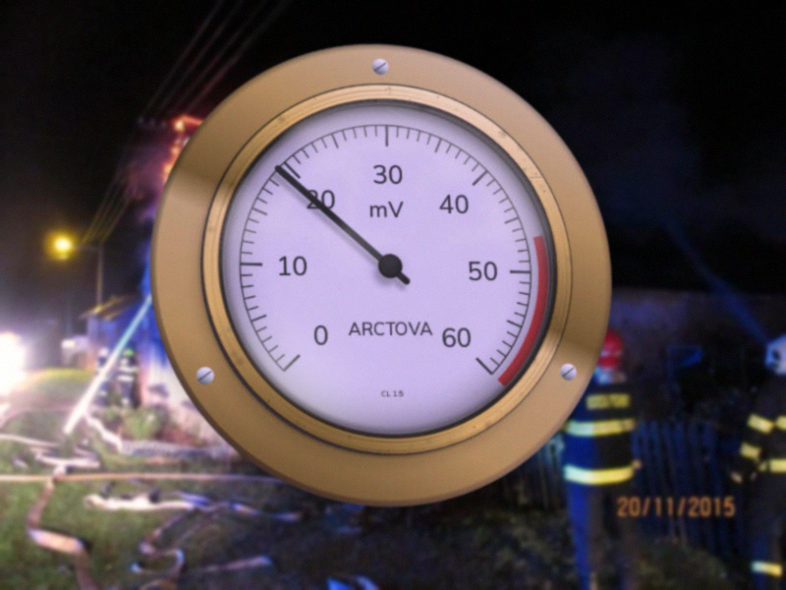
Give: 19 mV
